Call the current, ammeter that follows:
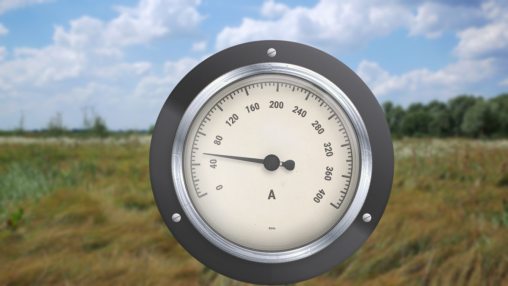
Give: 55 A
